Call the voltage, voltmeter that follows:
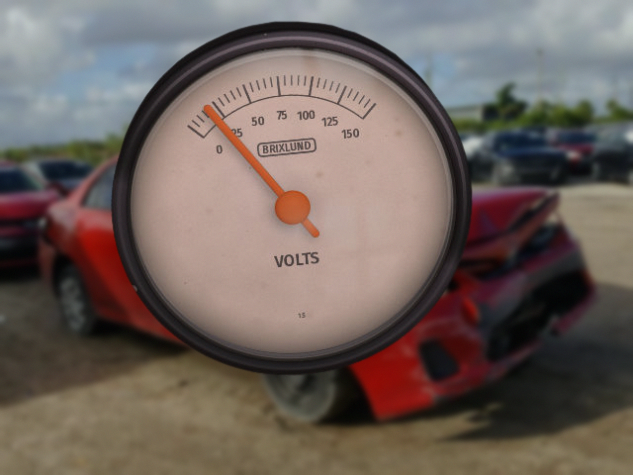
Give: 20 V
